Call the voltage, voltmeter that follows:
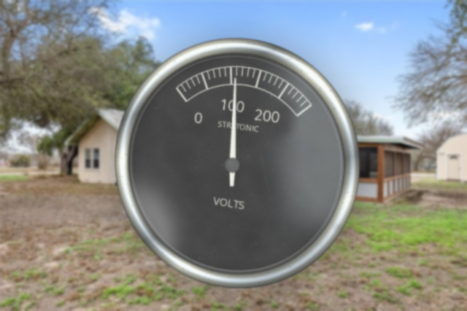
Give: 110 V
